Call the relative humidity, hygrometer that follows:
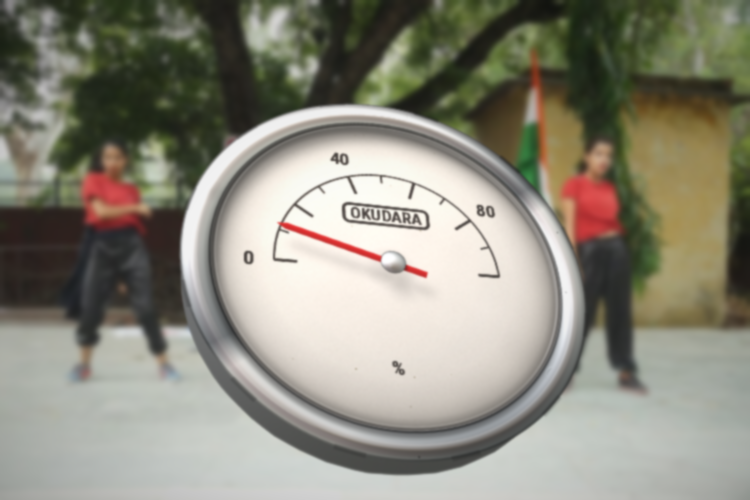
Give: 10 %
